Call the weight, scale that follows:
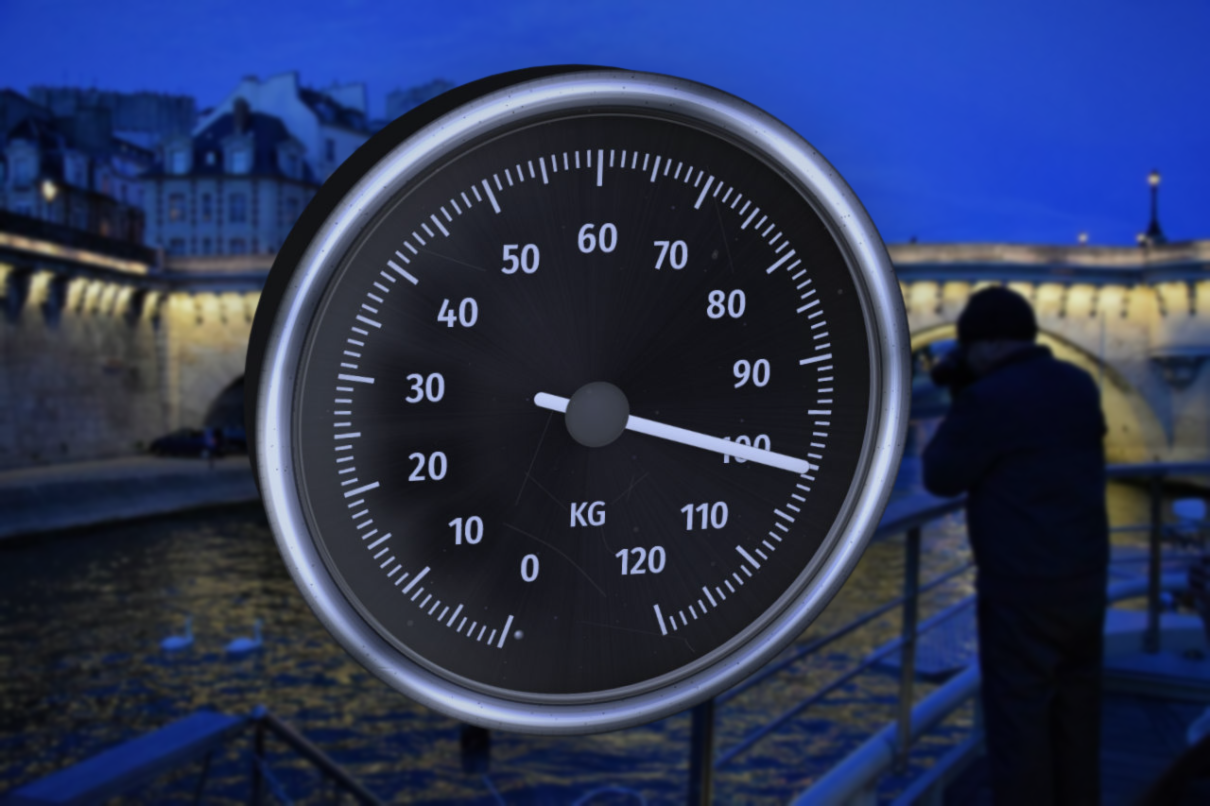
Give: 100 kg
